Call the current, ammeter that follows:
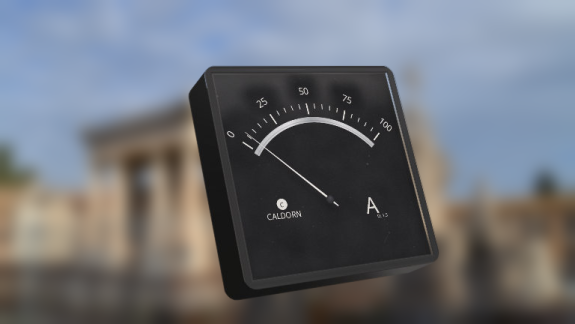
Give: 5 A
